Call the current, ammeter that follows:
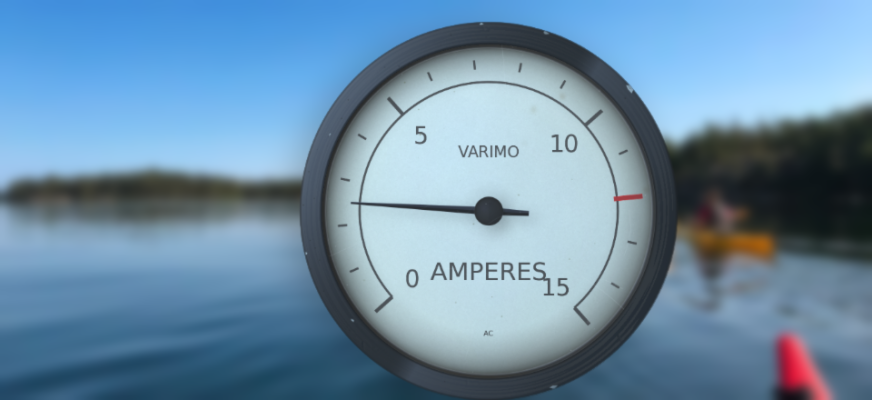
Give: 2.5 A
